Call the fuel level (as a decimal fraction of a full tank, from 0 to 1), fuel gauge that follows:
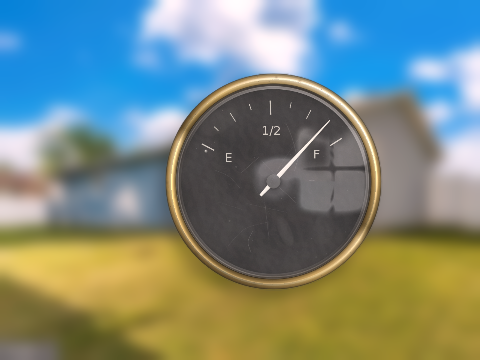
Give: 0.875
